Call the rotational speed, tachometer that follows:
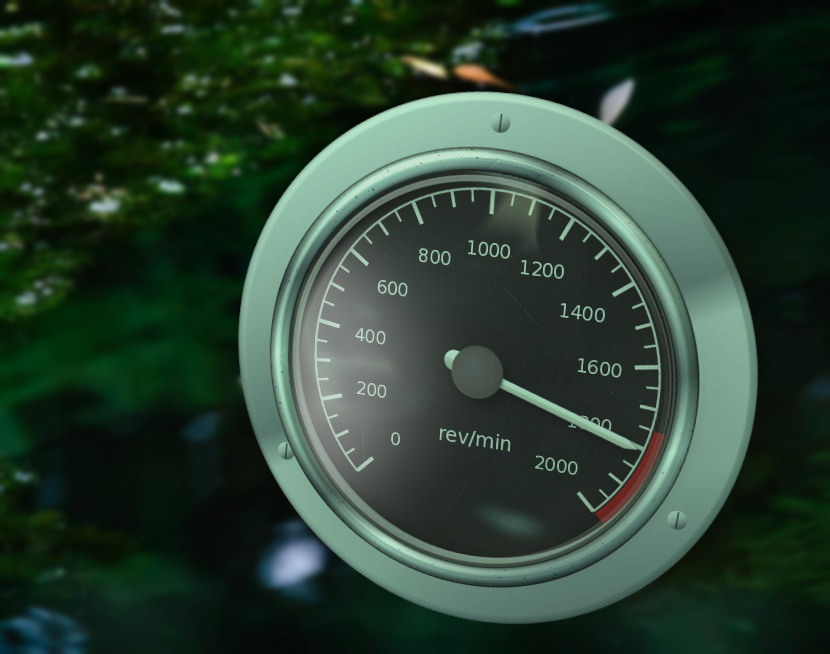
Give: 1800 rpm
